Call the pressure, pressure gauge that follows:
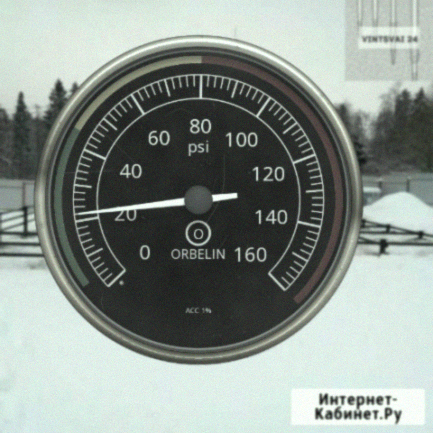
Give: 22 psi
